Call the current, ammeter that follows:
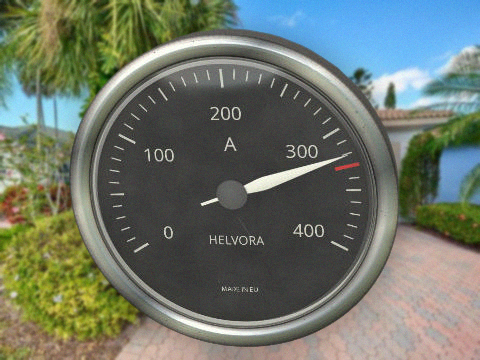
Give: 320 A
